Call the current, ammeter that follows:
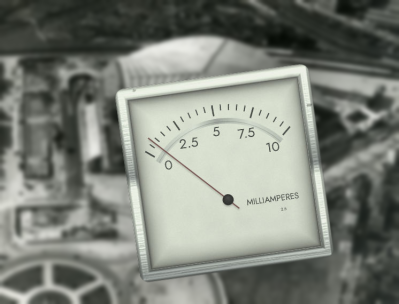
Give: 0.75 mA
